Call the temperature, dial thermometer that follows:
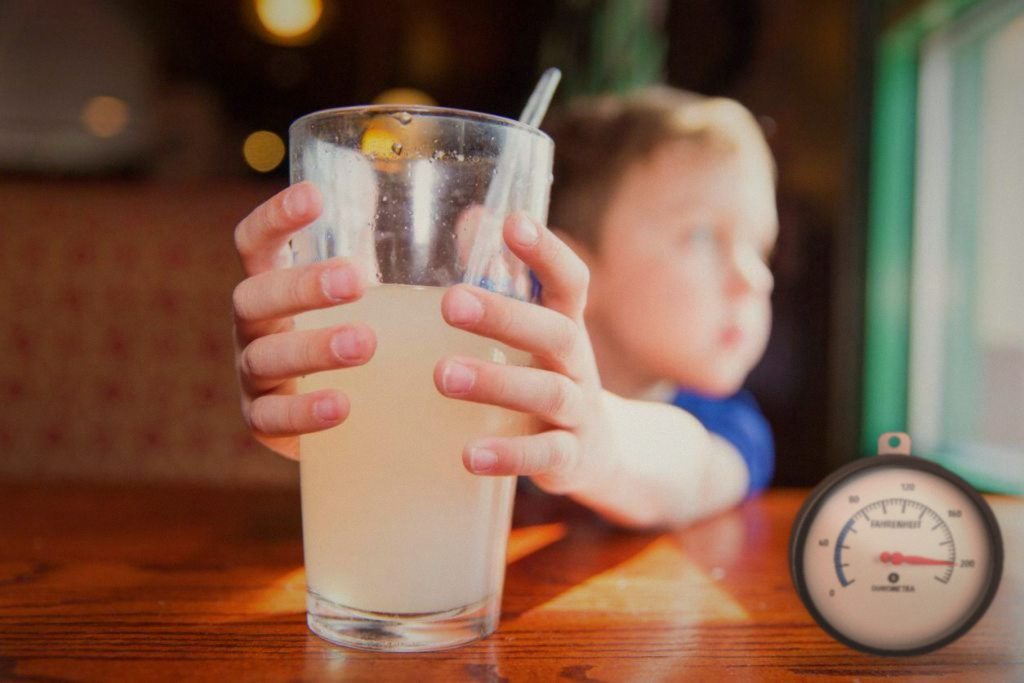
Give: 200 °F
